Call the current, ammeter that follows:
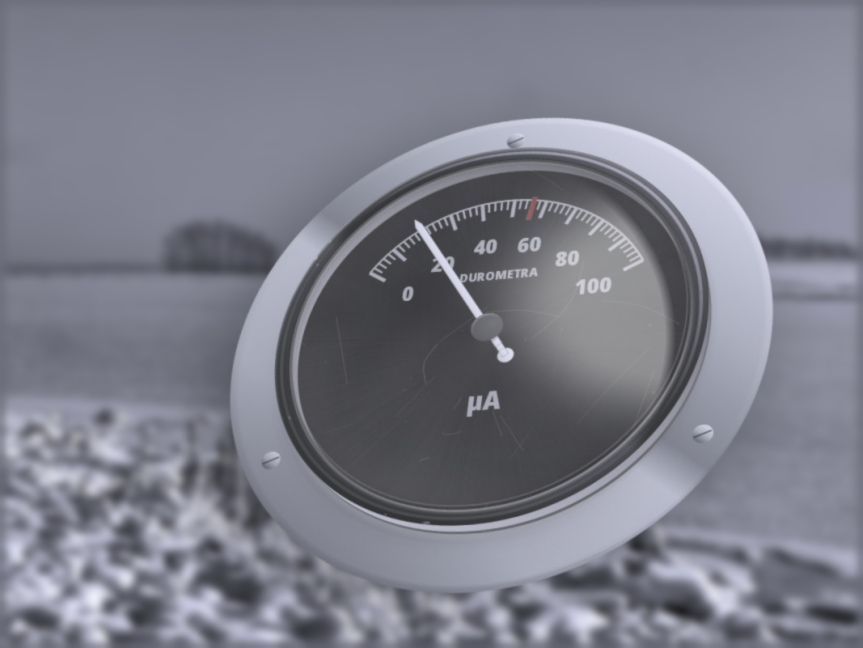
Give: 20 µA
